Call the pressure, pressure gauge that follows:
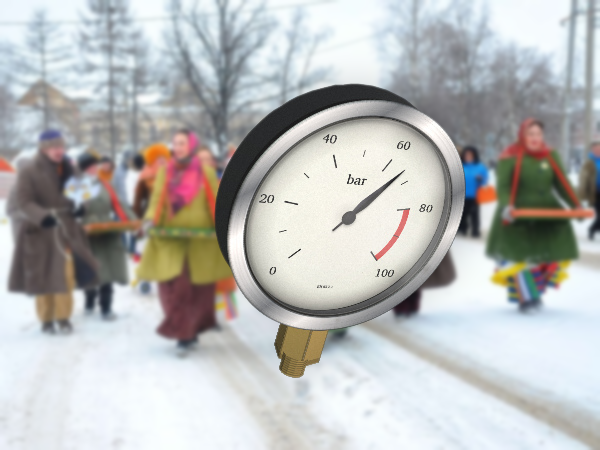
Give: 65 bar
